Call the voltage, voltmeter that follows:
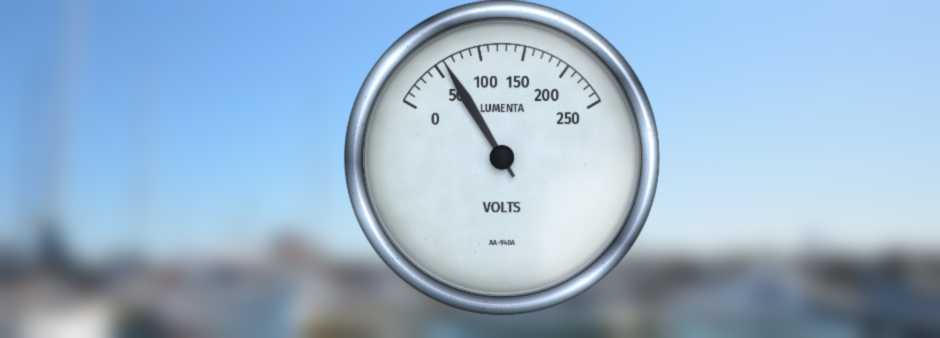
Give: 60 V
